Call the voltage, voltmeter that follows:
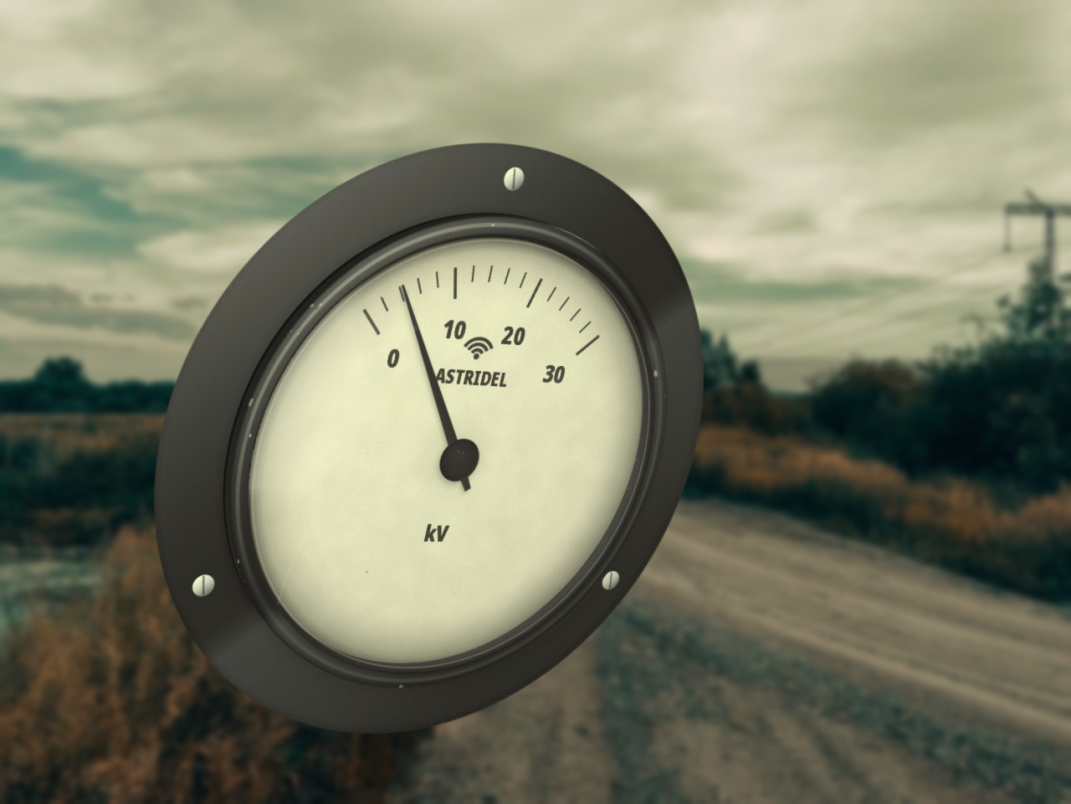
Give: 4 kV
